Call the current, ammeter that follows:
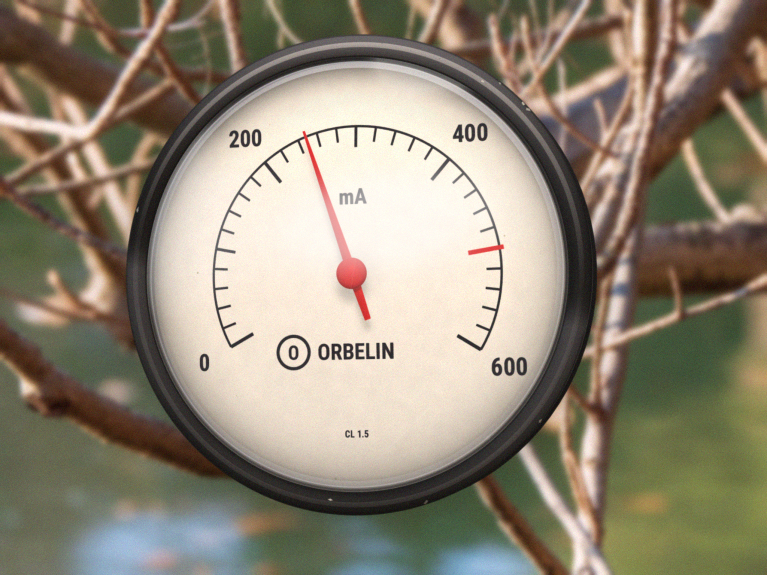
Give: 250 mA
